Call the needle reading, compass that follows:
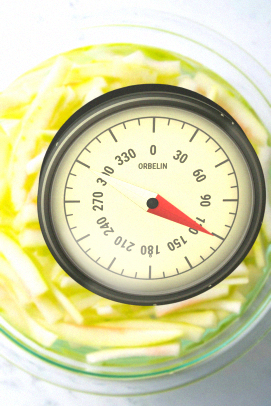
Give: 120 °
